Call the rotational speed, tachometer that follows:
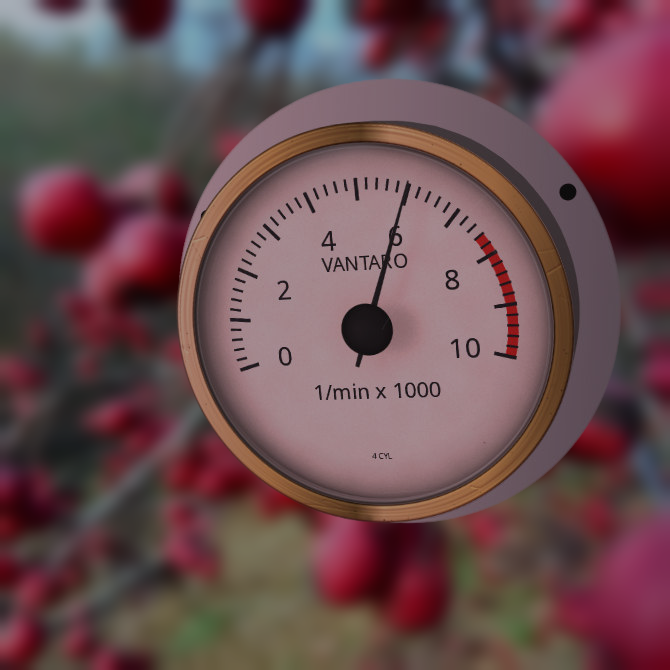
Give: 6000 rpm
